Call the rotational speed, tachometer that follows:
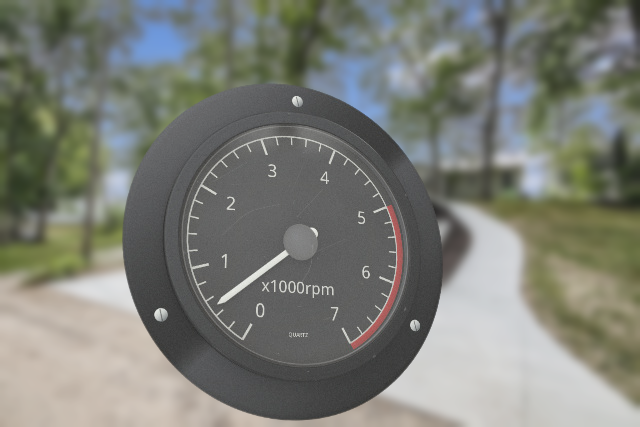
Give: 500 rpm
